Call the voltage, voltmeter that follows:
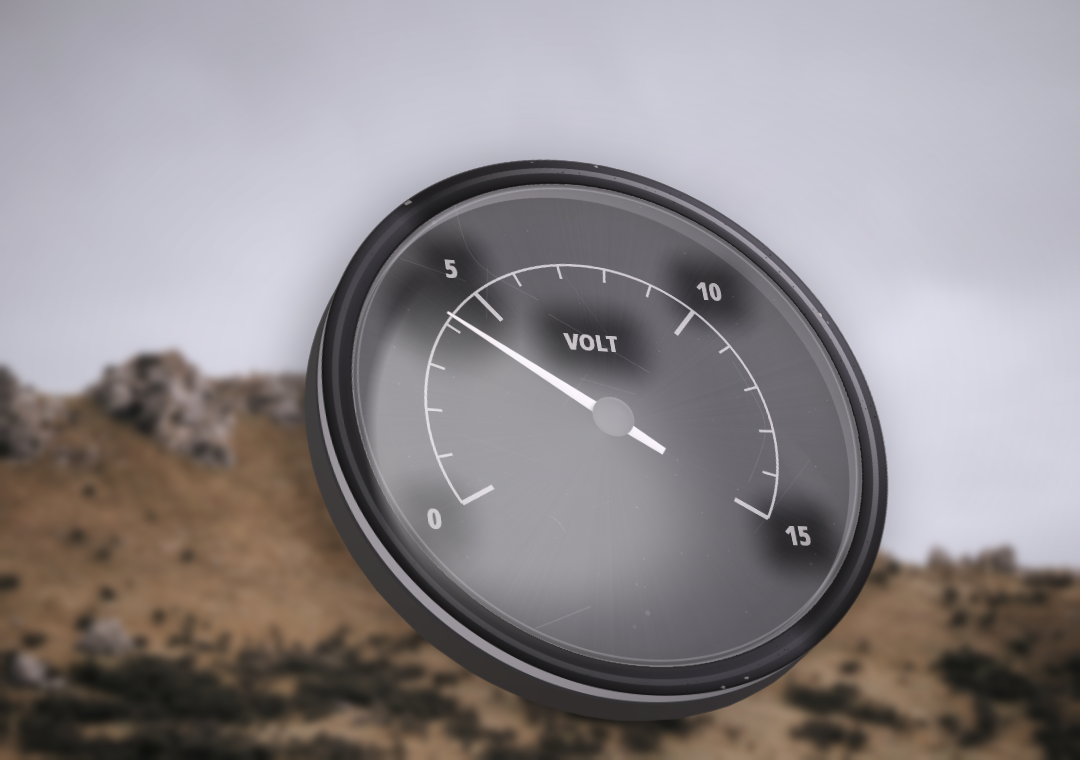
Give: 4 V
